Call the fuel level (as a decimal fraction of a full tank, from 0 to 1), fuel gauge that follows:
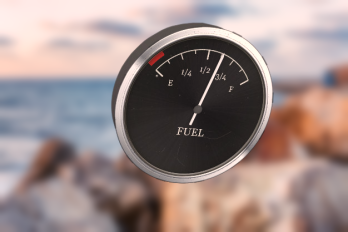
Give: 0.625
